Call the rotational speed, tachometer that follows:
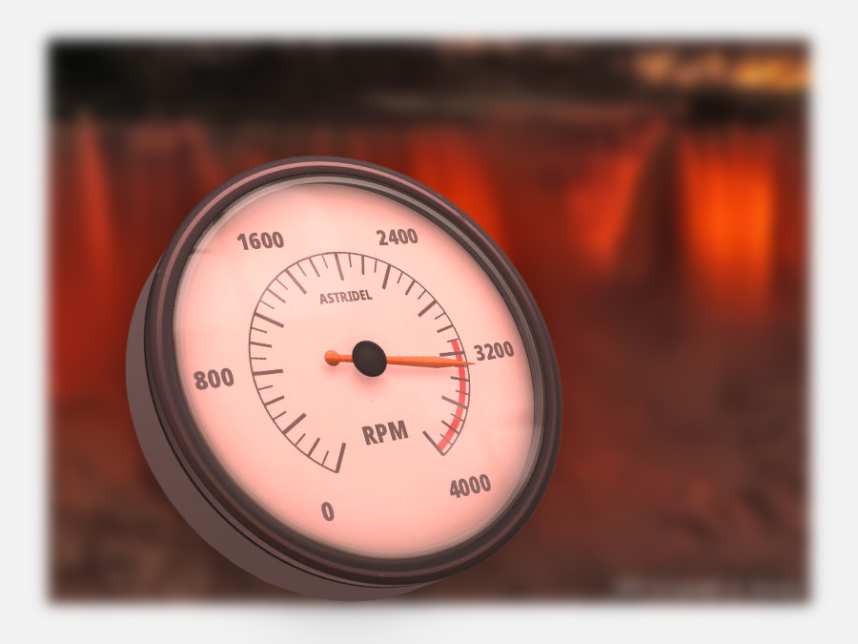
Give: 3300 rpm
